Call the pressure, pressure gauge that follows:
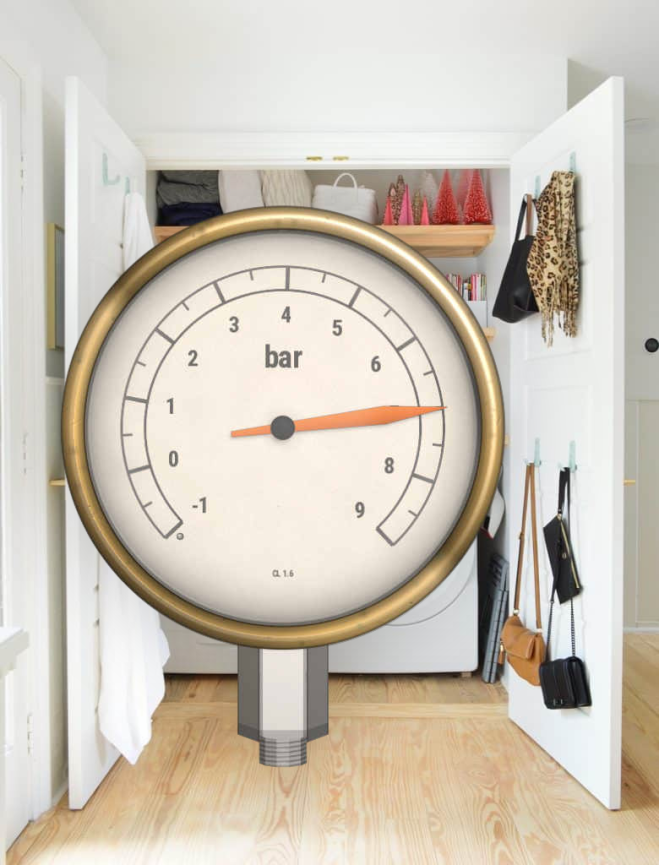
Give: 7 bar
